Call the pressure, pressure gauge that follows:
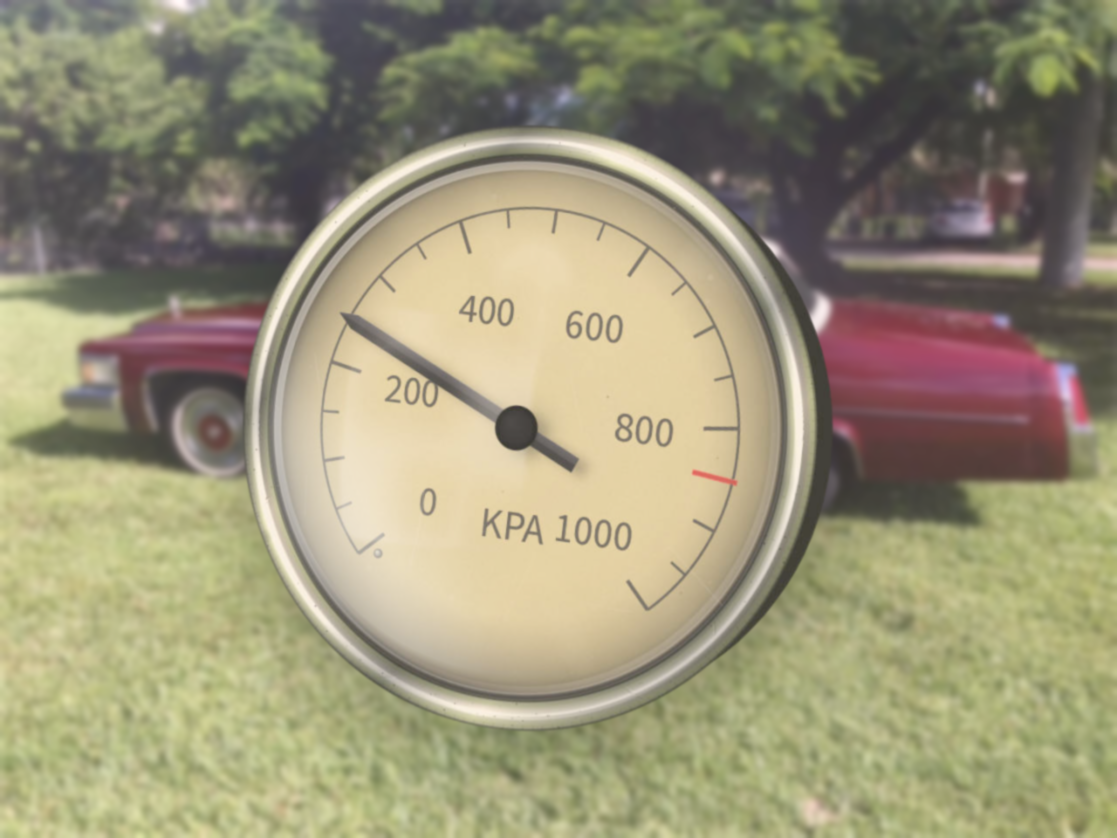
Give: 250 kPa
